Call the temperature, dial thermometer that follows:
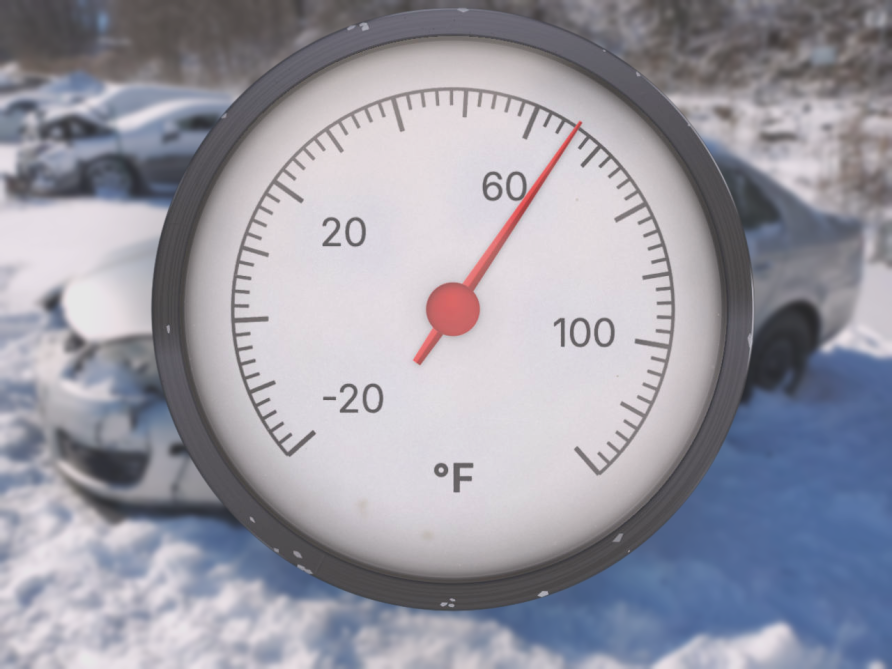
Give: 66 °F
